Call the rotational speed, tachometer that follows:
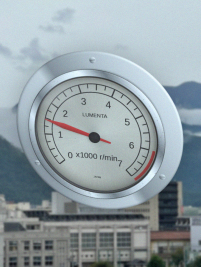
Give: 1500 rpm
